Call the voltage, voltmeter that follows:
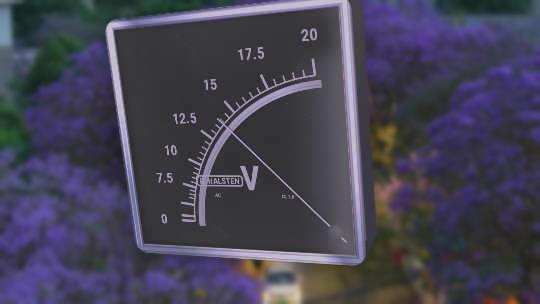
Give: 14 V
